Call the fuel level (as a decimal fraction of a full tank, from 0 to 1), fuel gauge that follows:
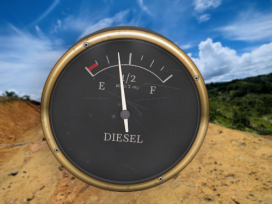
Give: 0.375
